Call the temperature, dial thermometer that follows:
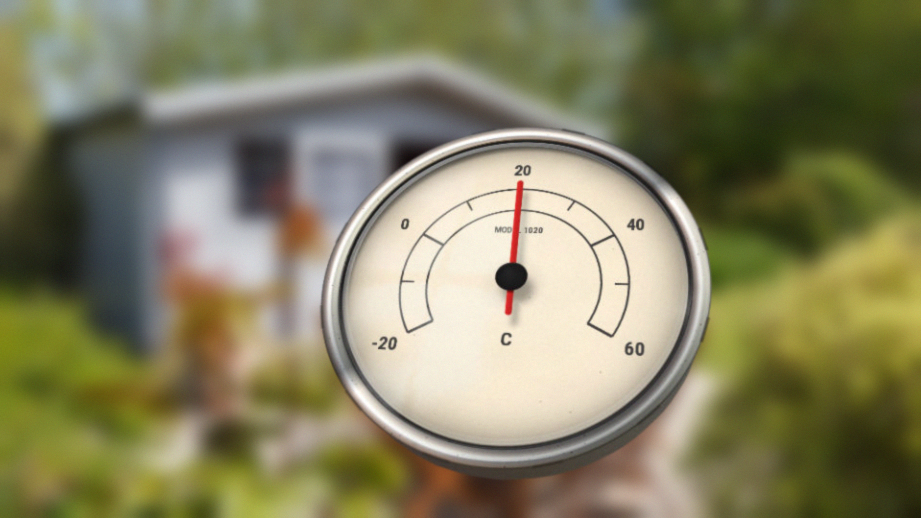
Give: 20 °C
